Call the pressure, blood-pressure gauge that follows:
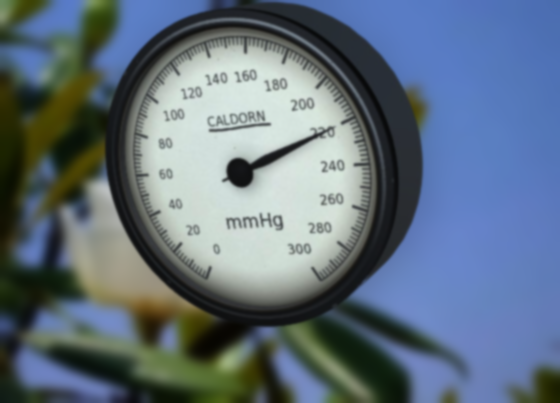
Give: 220 mmHg
